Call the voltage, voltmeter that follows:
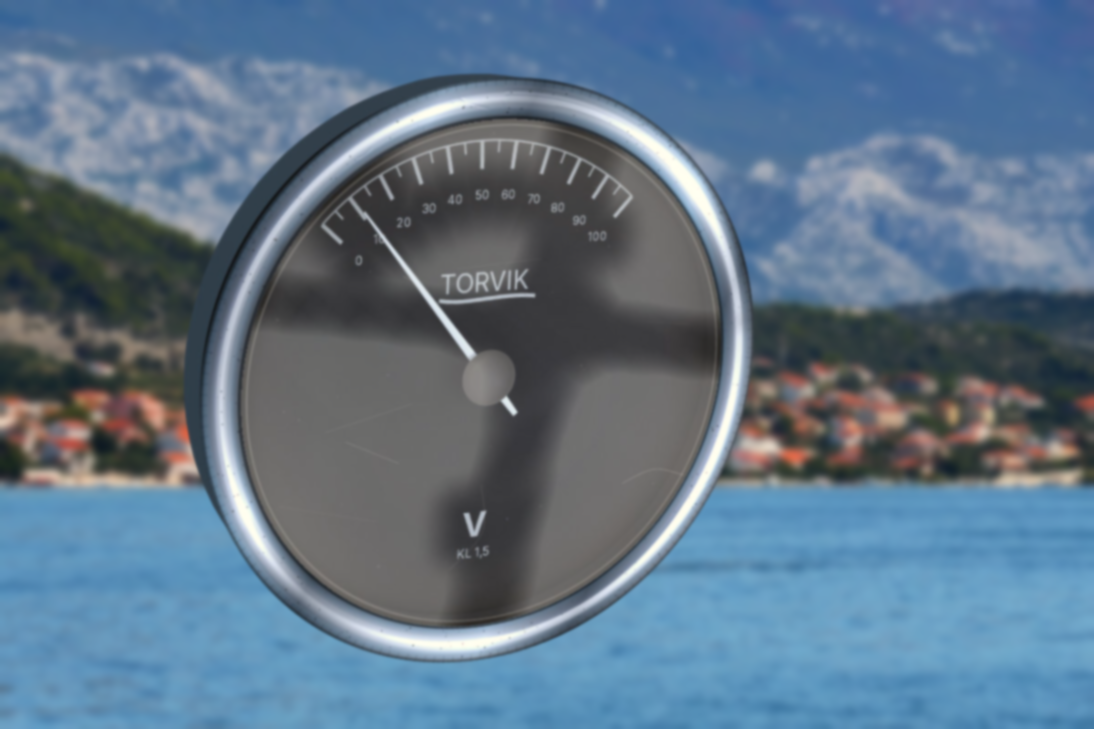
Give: 10 V
